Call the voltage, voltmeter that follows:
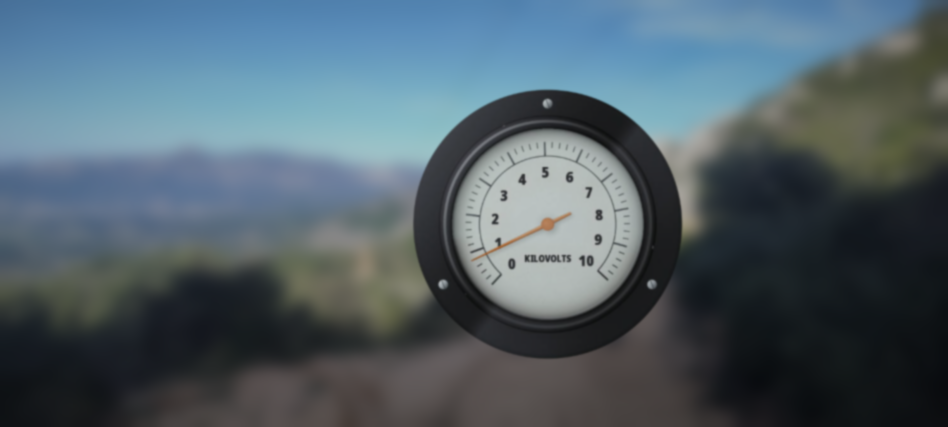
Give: 0.8 kV
